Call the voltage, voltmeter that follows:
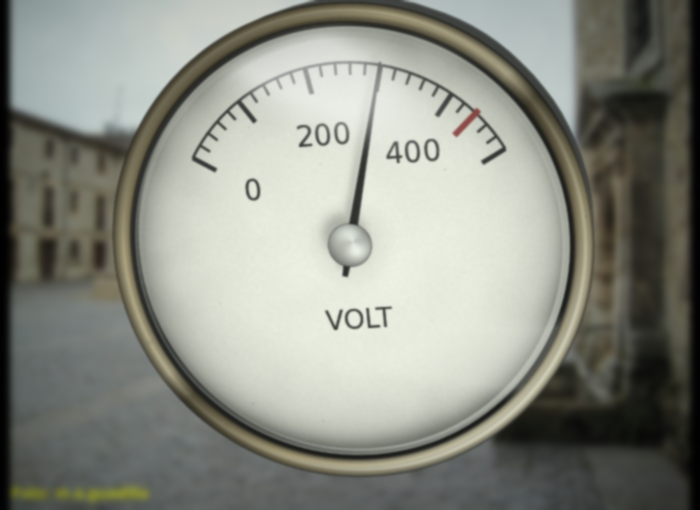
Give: 300 V
